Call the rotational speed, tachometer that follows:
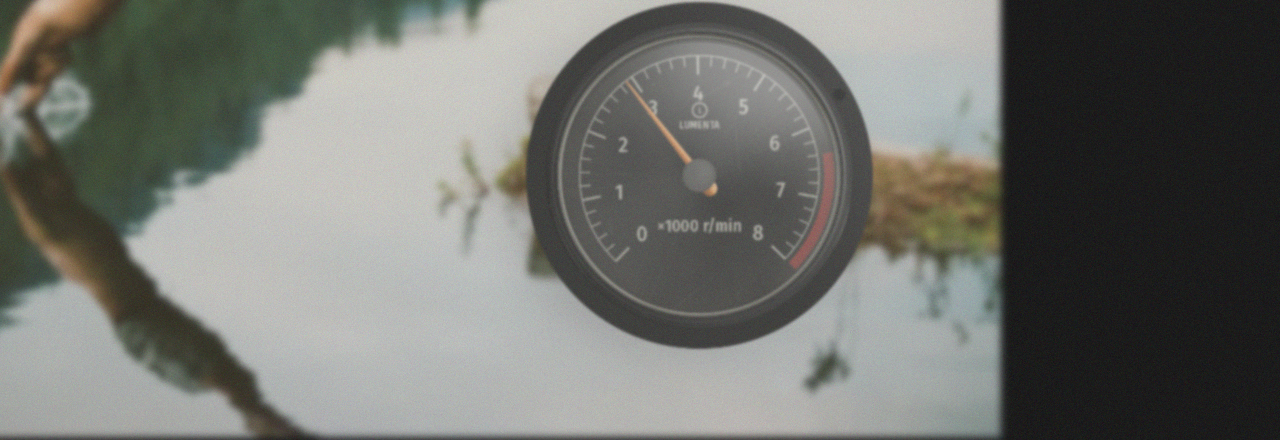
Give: 2900 rpm
